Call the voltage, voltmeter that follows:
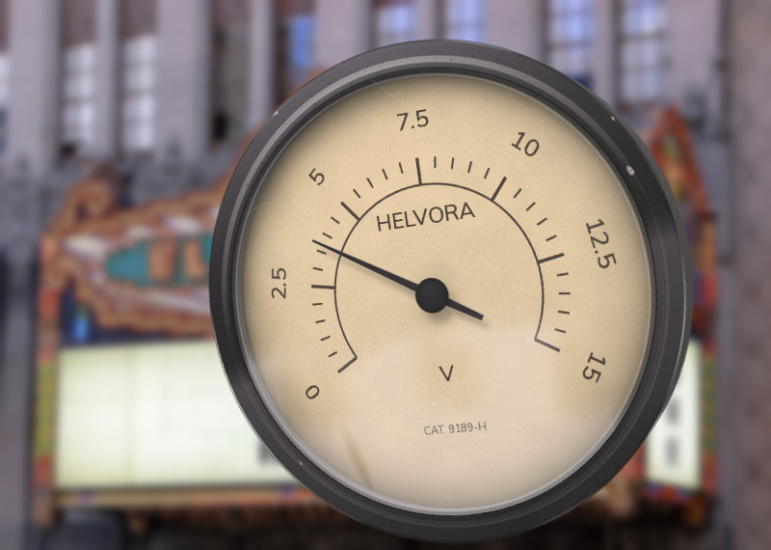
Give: 3.75 V
